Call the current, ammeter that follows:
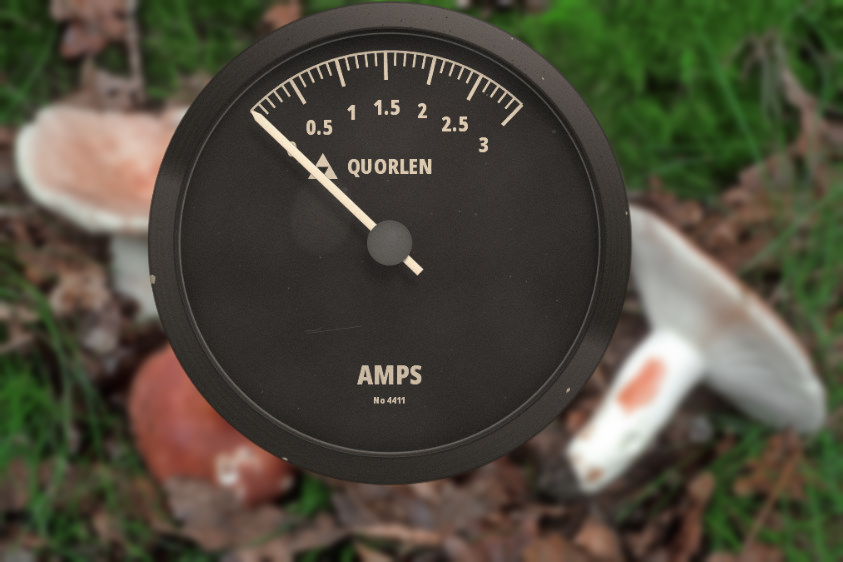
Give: 0 A
